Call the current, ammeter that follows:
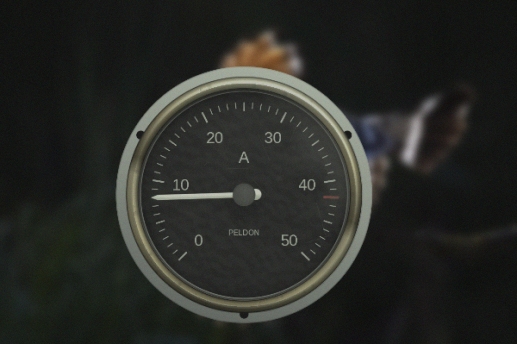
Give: 8 A
